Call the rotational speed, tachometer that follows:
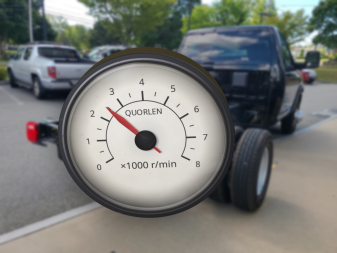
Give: 2500 rpm
